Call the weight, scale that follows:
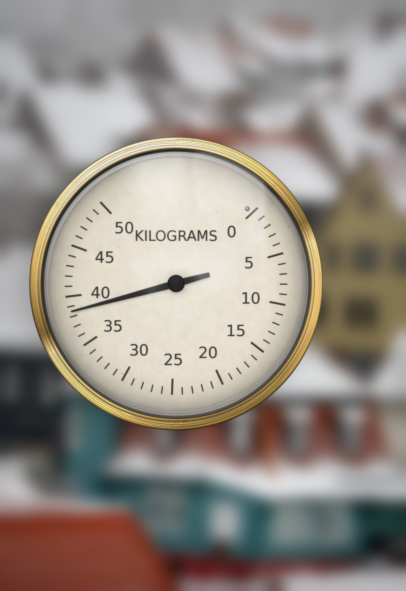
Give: 38.5 kg
